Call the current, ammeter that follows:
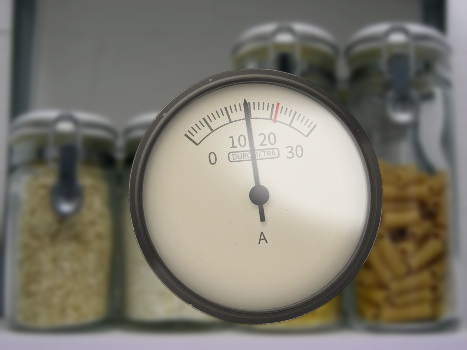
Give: 14 A
